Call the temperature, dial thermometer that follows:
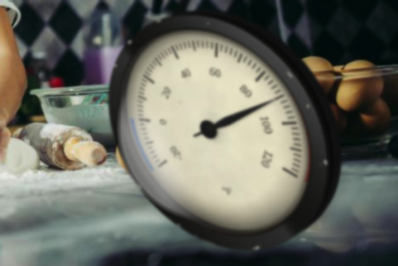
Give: 90 °F
